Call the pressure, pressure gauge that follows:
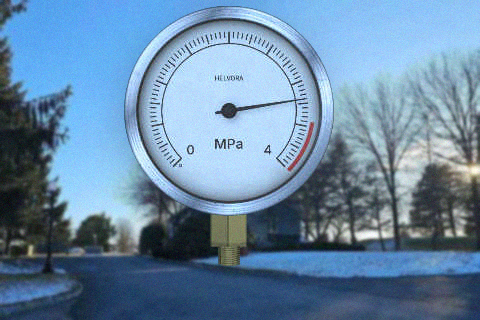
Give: 3.2 MPa
